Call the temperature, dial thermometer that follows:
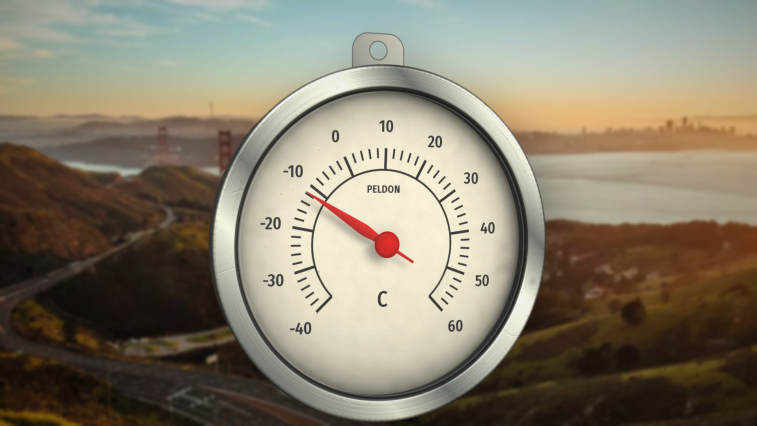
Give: -12 °C
